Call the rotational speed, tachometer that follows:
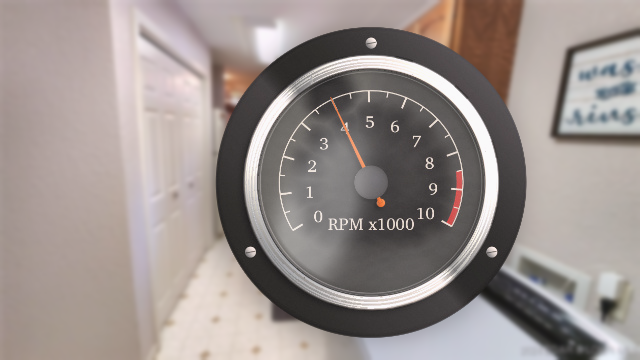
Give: 4000 rpm
